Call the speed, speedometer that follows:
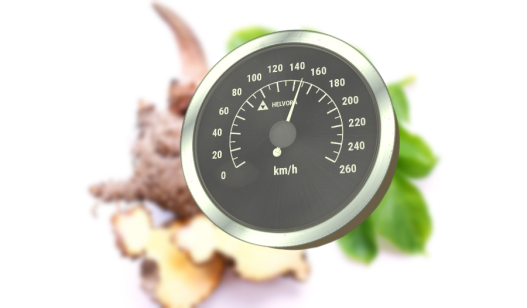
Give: 150 km/h
